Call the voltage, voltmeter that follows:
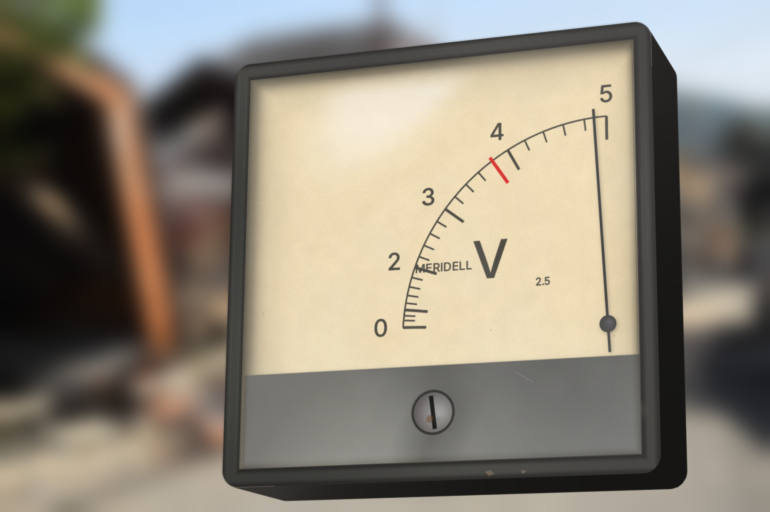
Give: 4.9 V
